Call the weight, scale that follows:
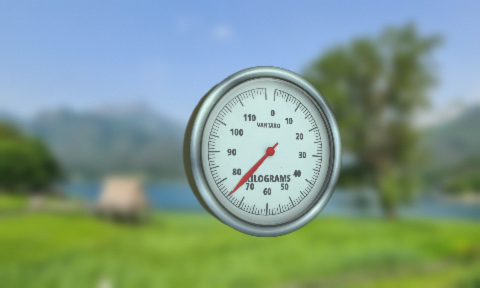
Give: 75 kg
